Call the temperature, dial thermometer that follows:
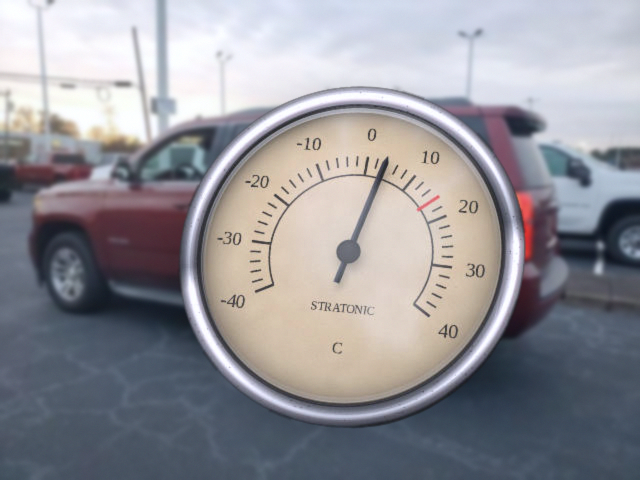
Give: 4 °C
